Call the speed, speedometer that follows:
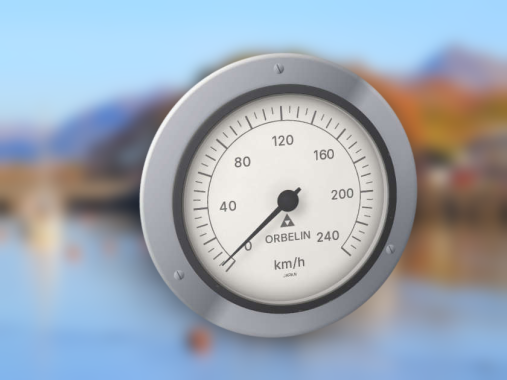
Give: 5 km/h
